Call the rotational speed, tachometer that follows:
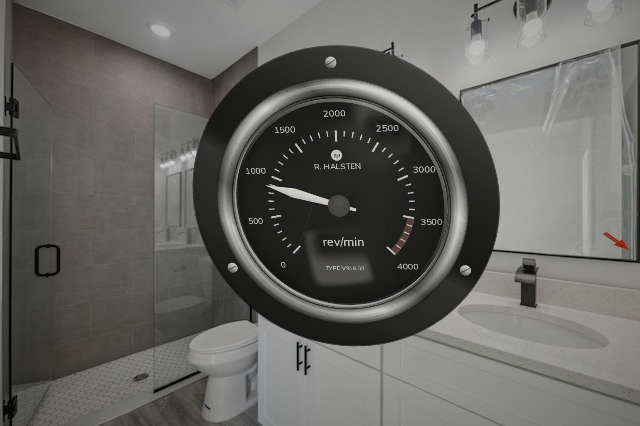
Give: 900 rpm
